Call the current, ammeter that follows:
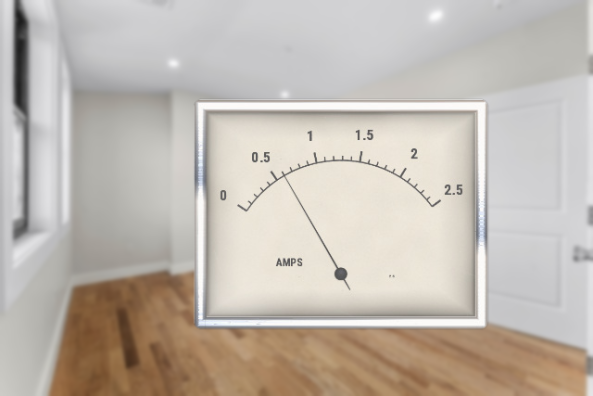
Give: 0.6 A
